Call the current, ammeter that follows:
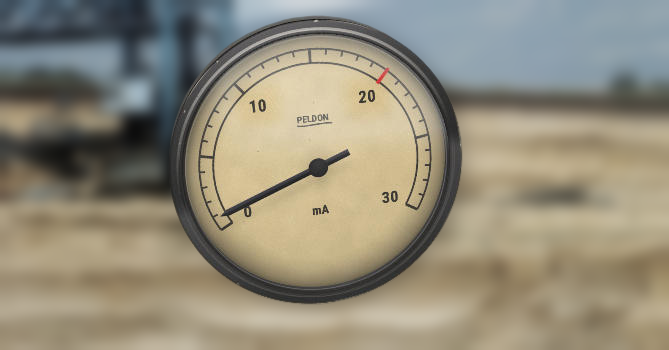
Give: 1 mA
